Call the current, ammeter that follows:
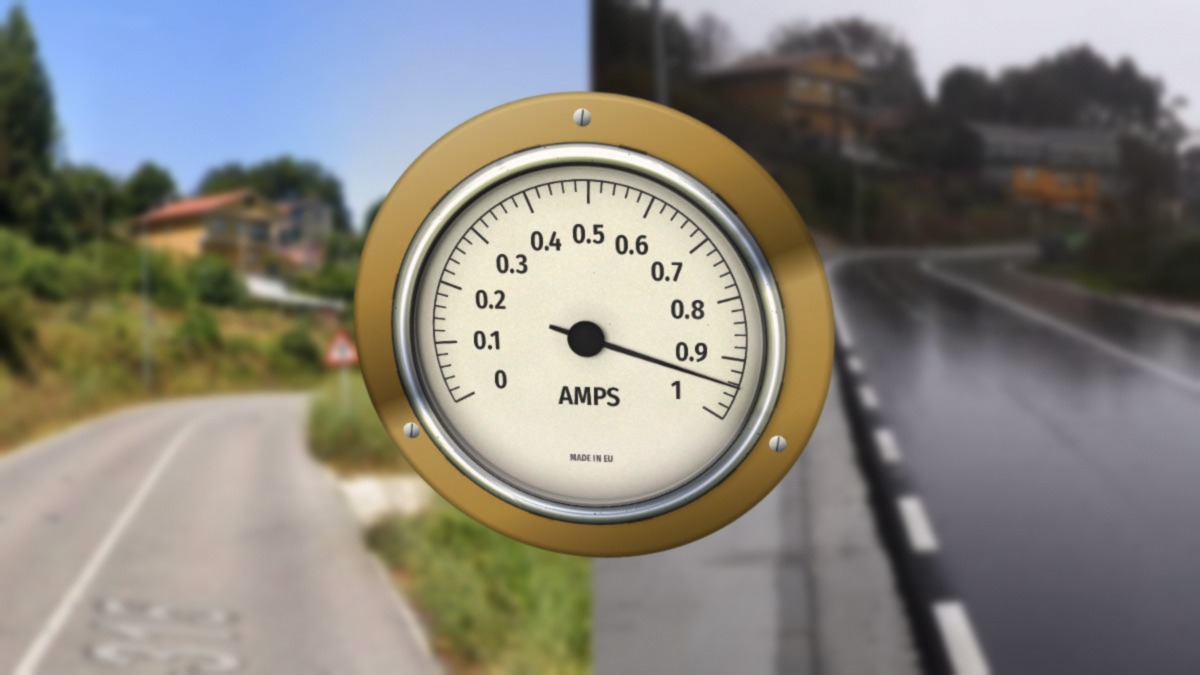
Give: 0.94 A
